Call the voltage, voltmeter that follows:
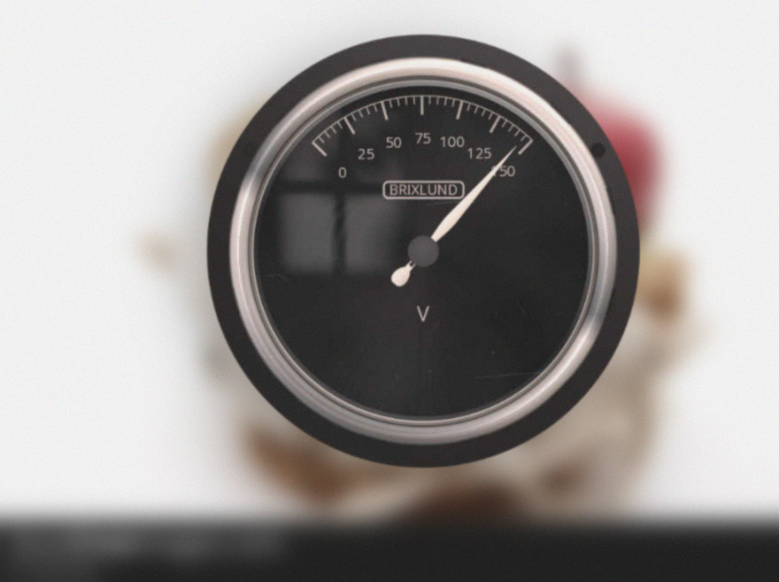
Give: 145 V
